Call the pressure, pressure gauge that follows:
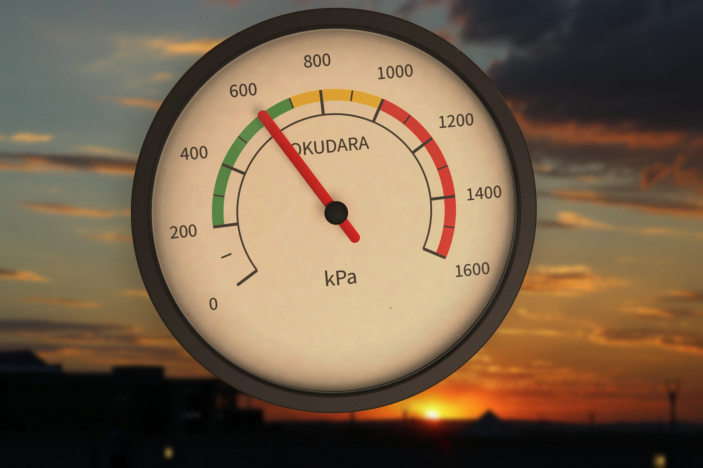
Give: 600 kPa
